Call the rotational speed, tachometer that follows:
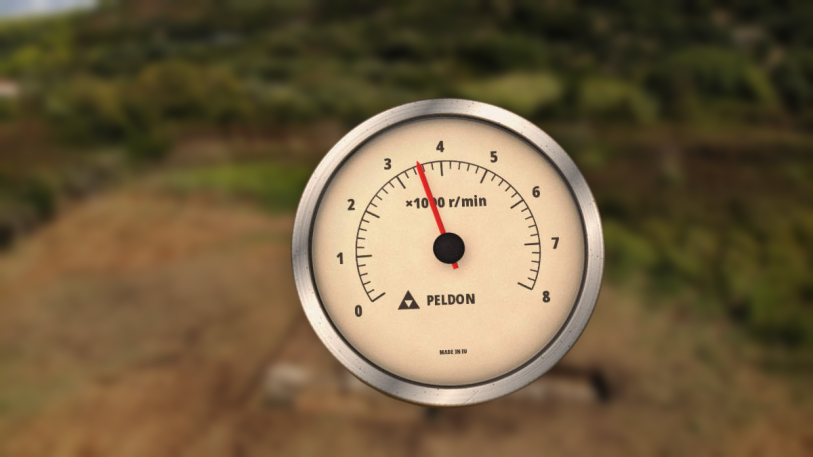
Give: 3500 rpm
